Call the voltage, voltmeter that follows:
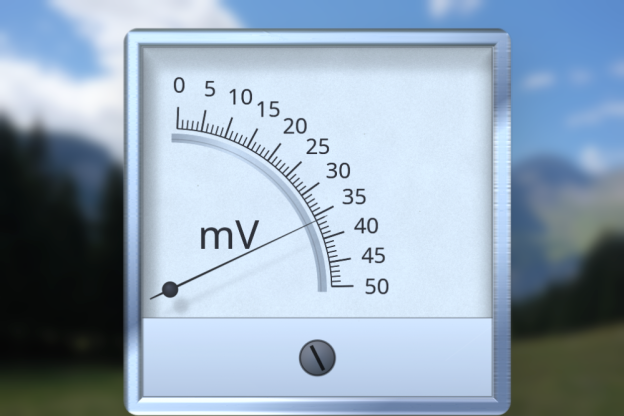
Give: 36 mV
